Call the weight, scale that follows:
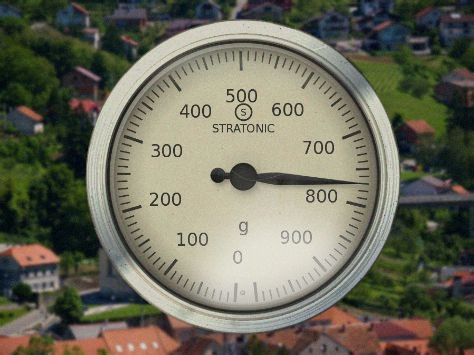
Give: 770 g
